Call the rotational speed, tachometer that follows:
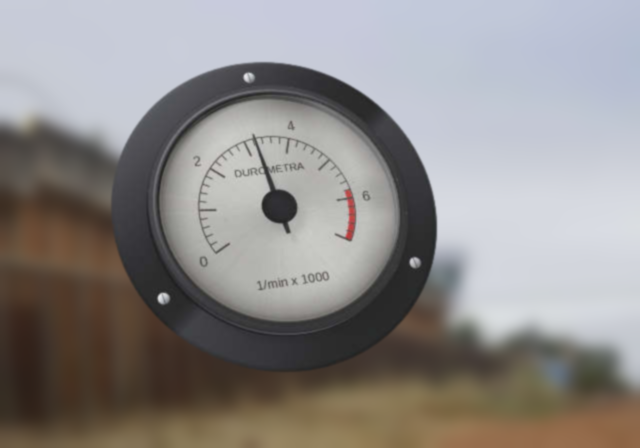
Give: 3200 rpm
